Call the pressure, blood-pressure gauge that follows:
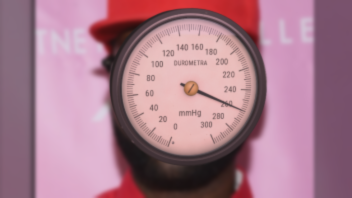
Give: 260 mmHg
